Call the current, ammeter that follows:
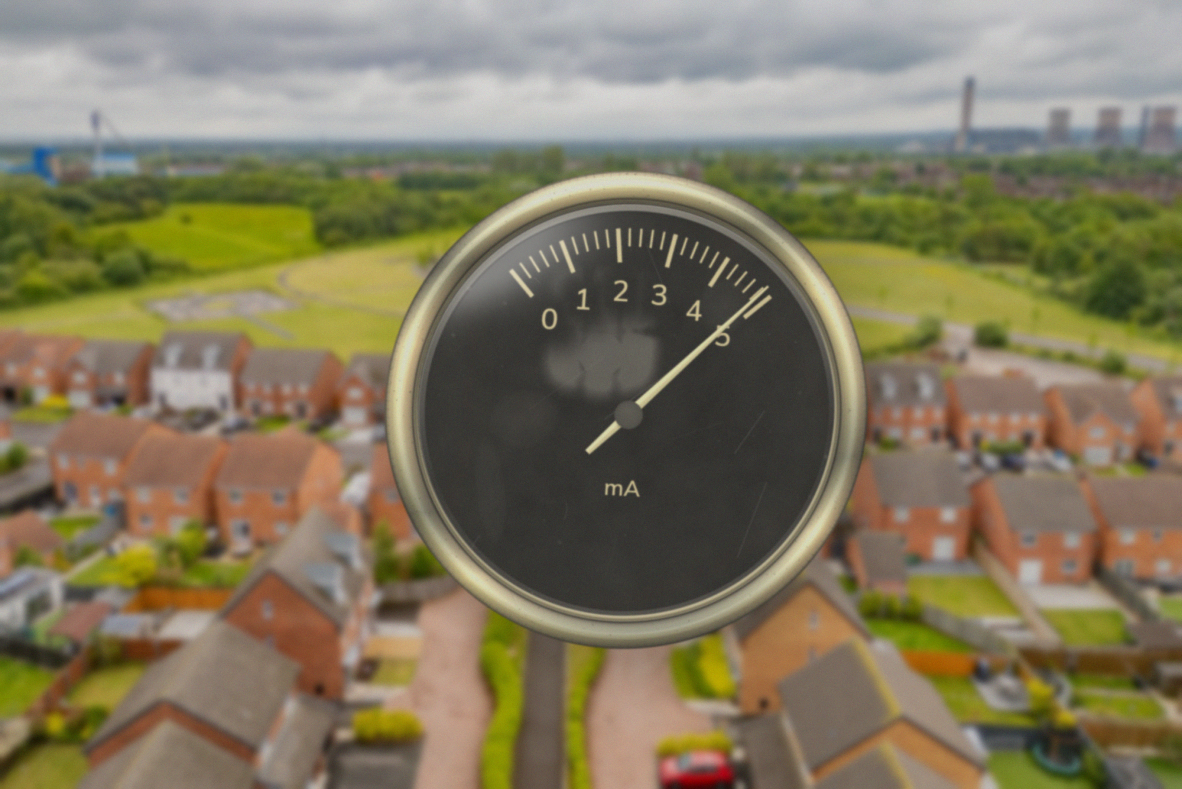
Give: 4.8 mA
